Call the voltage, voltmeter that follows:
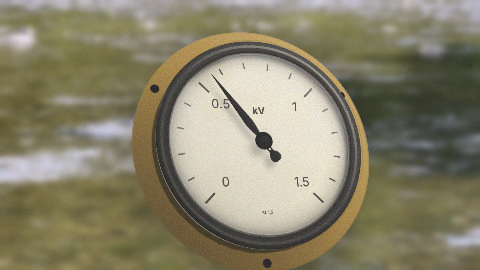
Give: 0.55 kV
